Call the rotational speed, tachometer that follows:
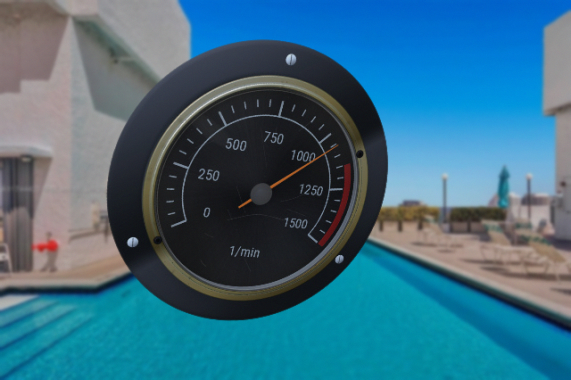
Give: 1050 rpm
